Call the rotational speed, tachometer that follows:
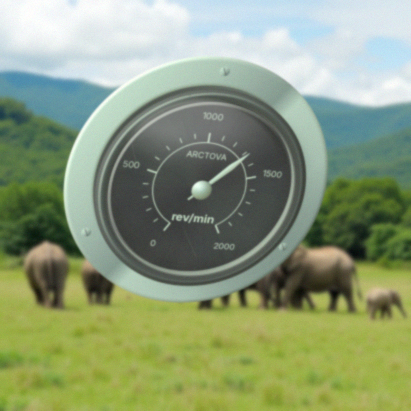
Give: 1300 rpm
